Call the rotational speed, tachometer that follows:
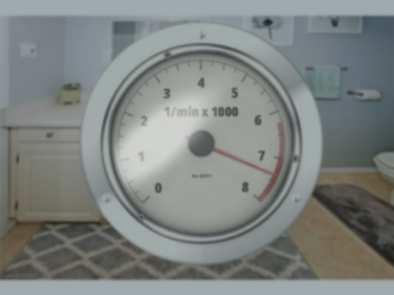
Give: 7375 rpm
